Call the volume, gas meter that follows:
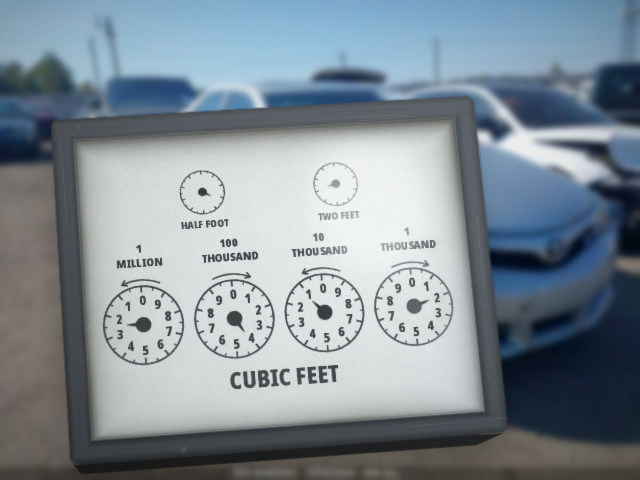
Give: 241200 ft³
